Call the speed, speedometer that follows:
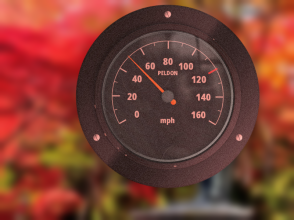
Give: 50 mph
